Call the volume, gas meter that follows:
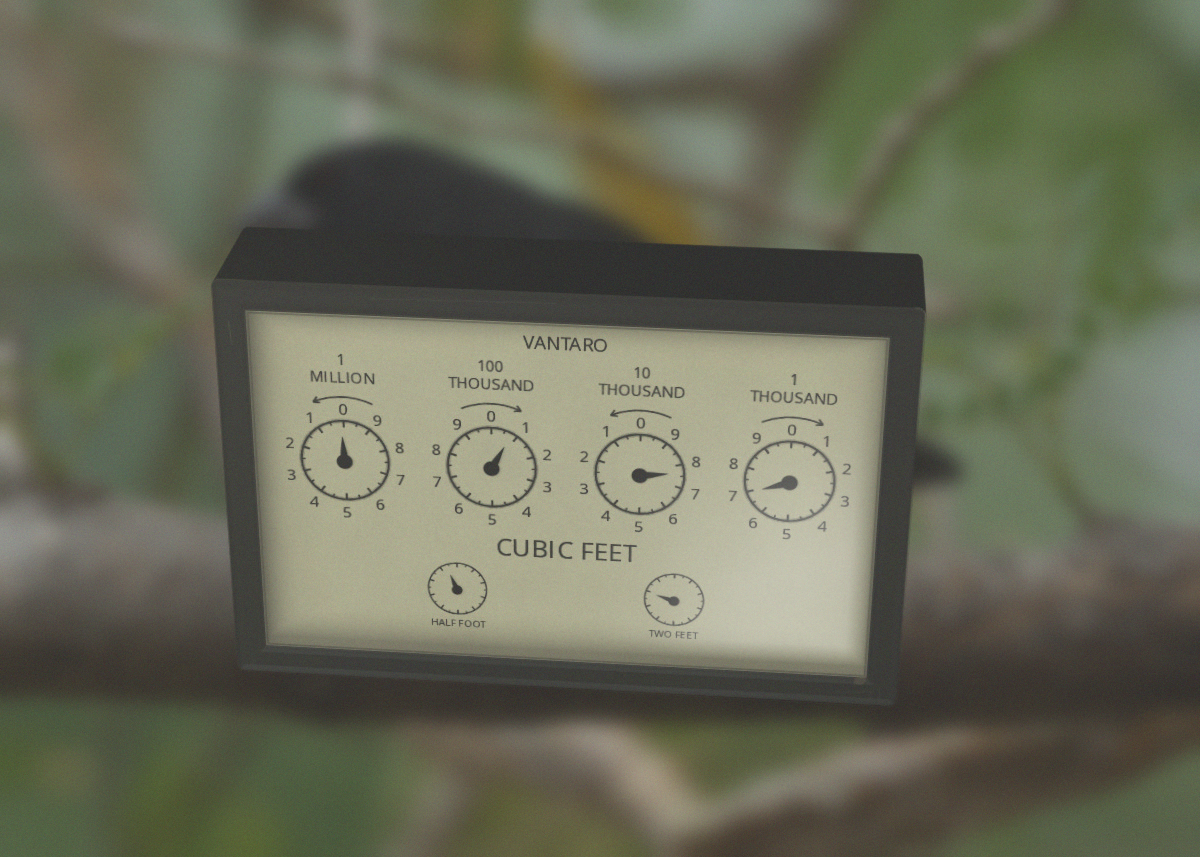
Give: 7700 ft³
